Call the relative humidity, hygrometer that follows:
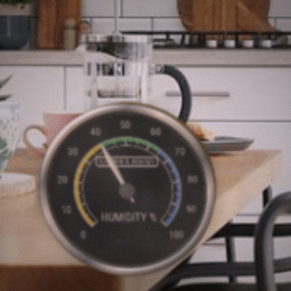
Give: 40 %
